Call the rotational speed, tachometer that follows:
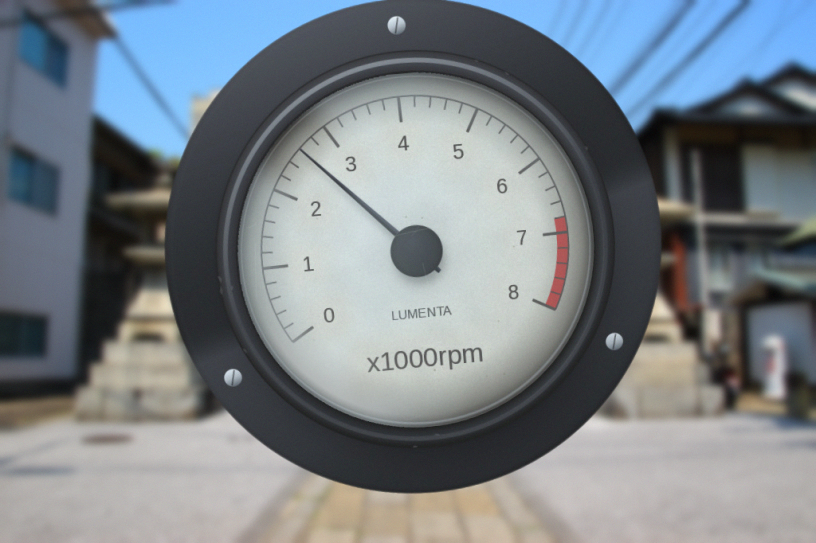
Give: 2600 rpm
